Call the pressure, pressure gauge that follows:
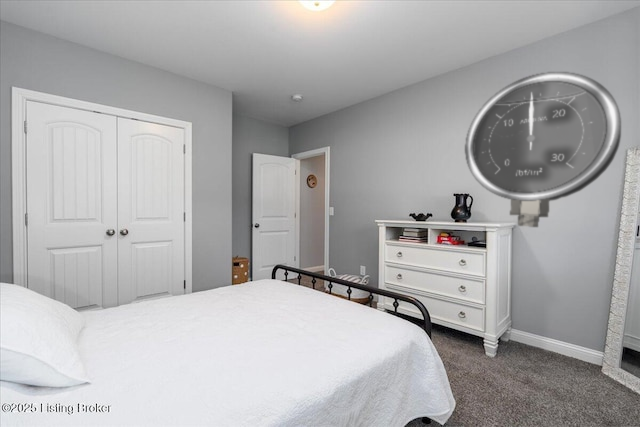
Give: 15 psi
